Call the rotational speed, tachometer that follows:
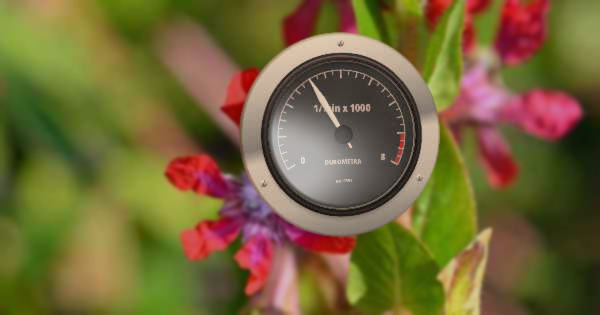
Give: 3000 rpm
